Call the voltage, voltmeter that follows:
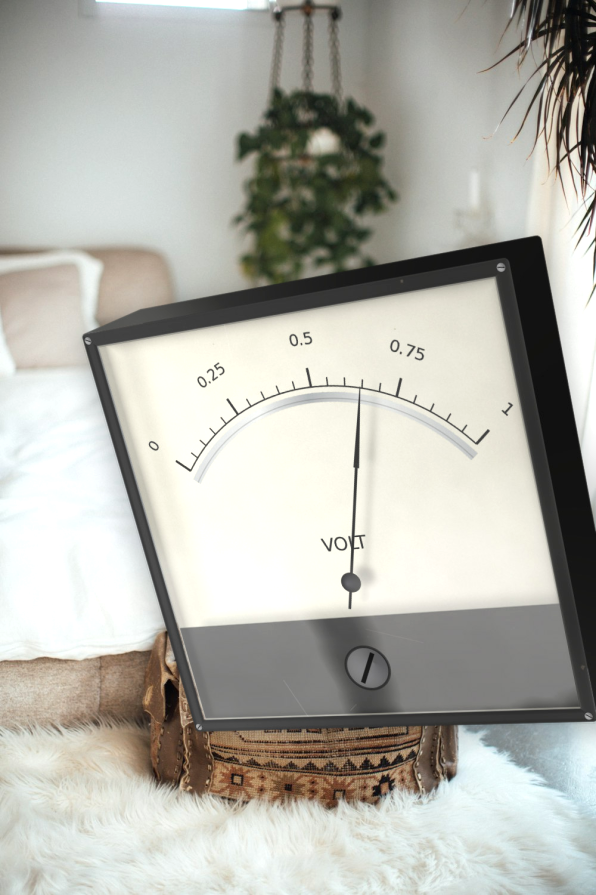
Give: 0.65 V
